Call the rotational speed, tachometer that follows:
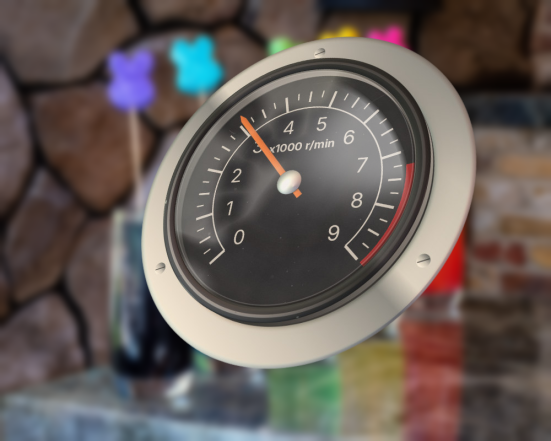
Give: 3125 rpm
